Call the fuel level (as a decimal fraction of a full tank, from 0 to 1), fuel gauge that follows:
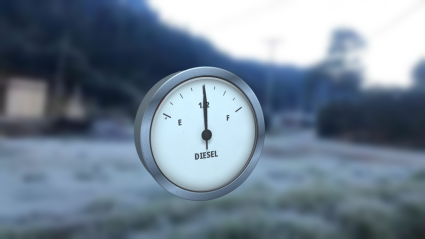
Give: 0.5
